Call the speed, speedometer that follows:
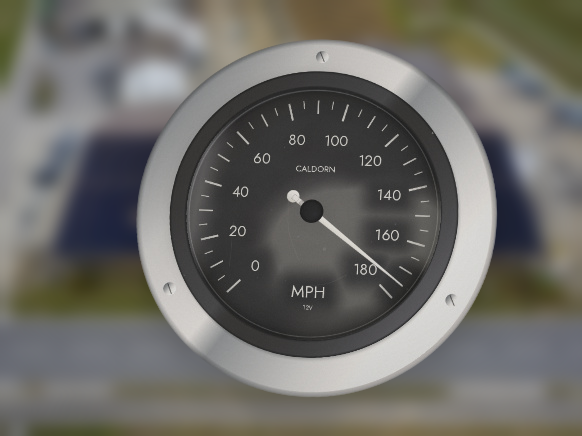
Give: 175 mph
